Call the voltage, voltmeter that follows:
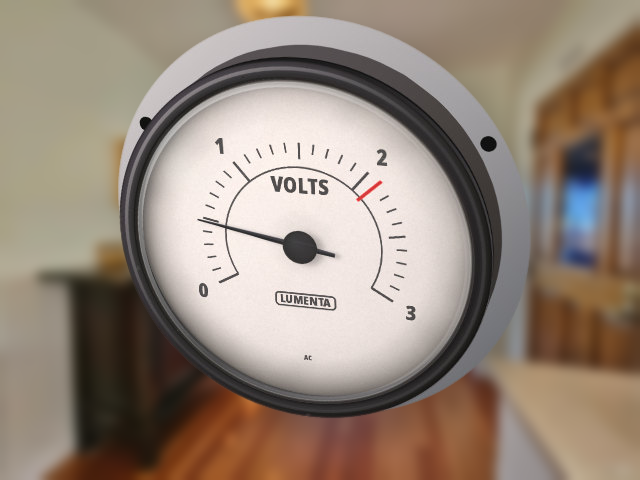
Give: 0.5 V
